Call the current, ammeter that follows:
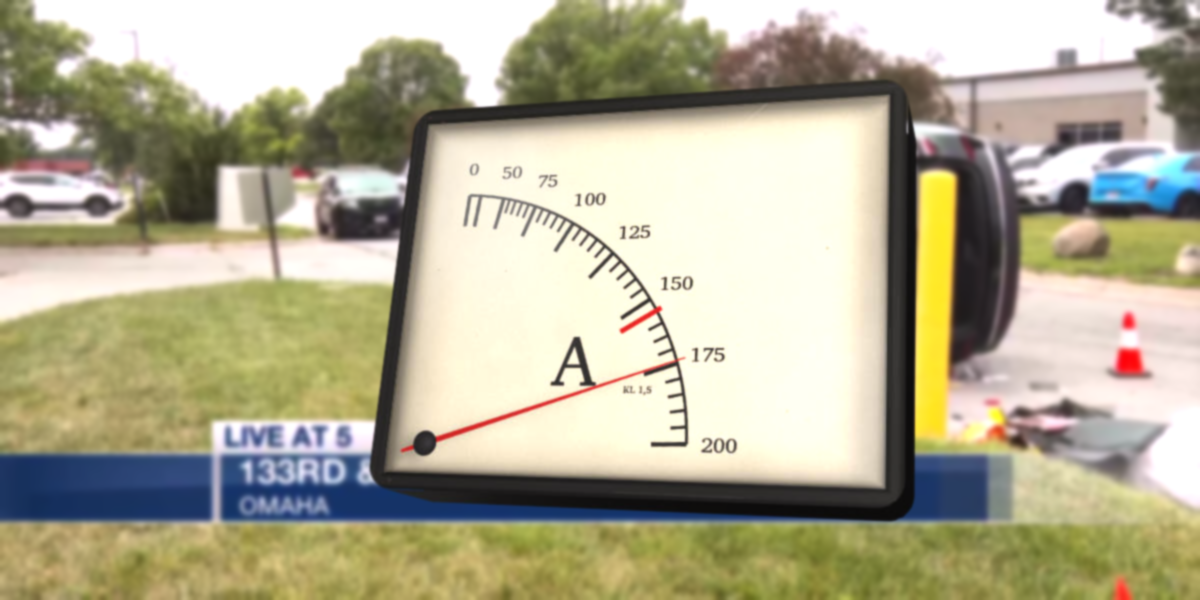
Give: 175 A
